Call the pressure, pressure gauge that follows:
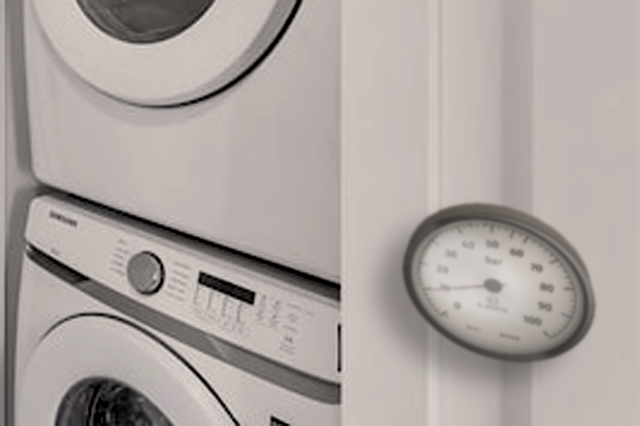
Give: 10 bar
